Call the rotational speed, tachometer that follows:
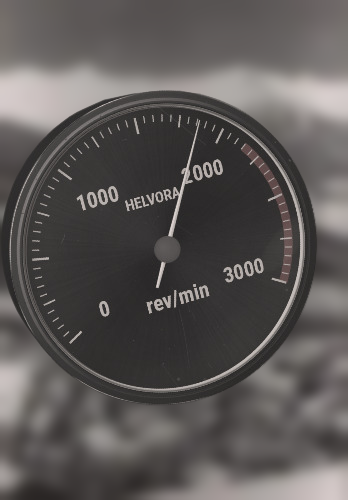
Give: 1850 rpm
